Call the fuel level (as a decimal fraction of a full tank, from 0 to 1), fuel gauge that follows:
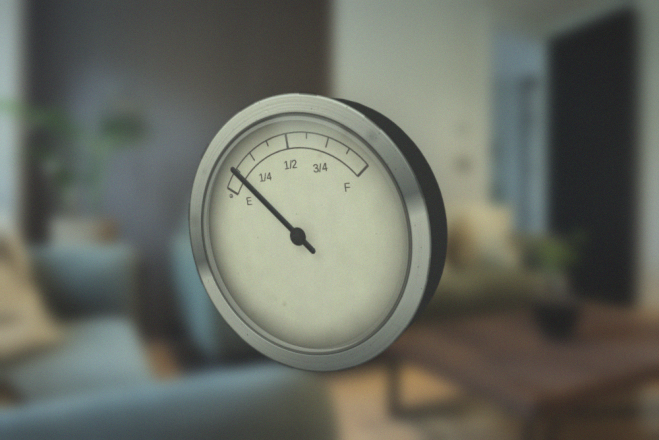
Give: 0.125
